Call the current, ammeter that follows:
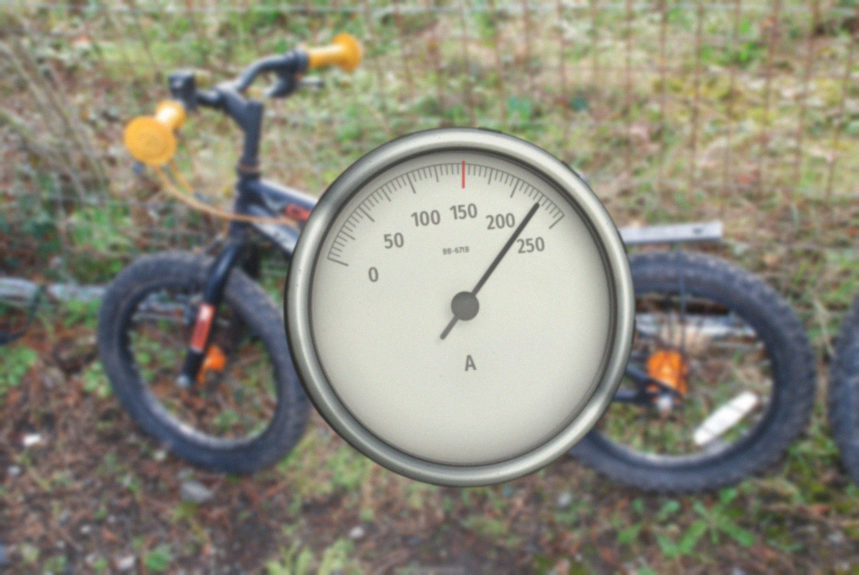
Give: 225 A
